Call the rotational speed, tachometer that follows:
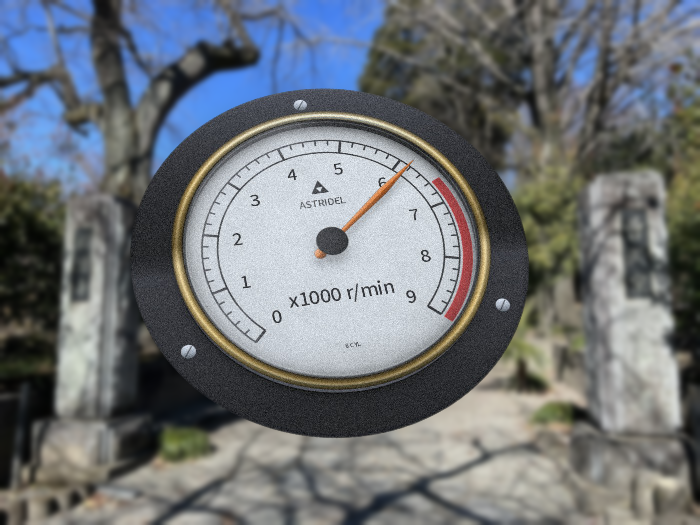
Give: 6200 rpm
